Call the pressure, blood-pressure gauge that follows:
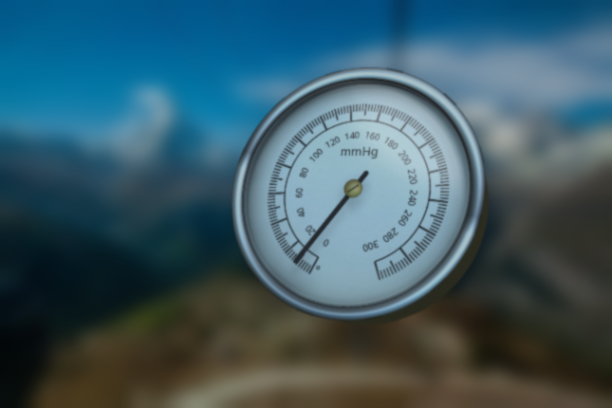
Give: 10 mmHg
